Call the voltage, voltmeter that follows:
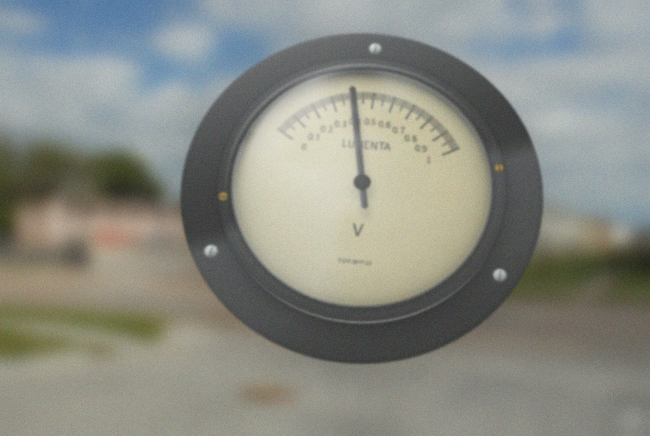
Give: 0.4 V
